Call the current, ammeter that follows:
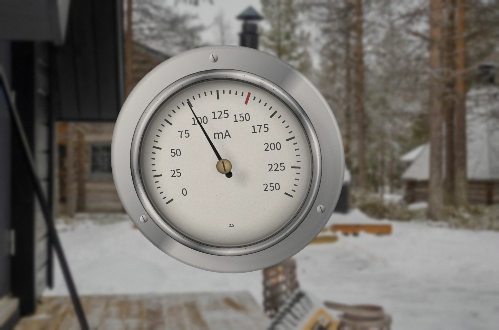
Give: 100 mA
